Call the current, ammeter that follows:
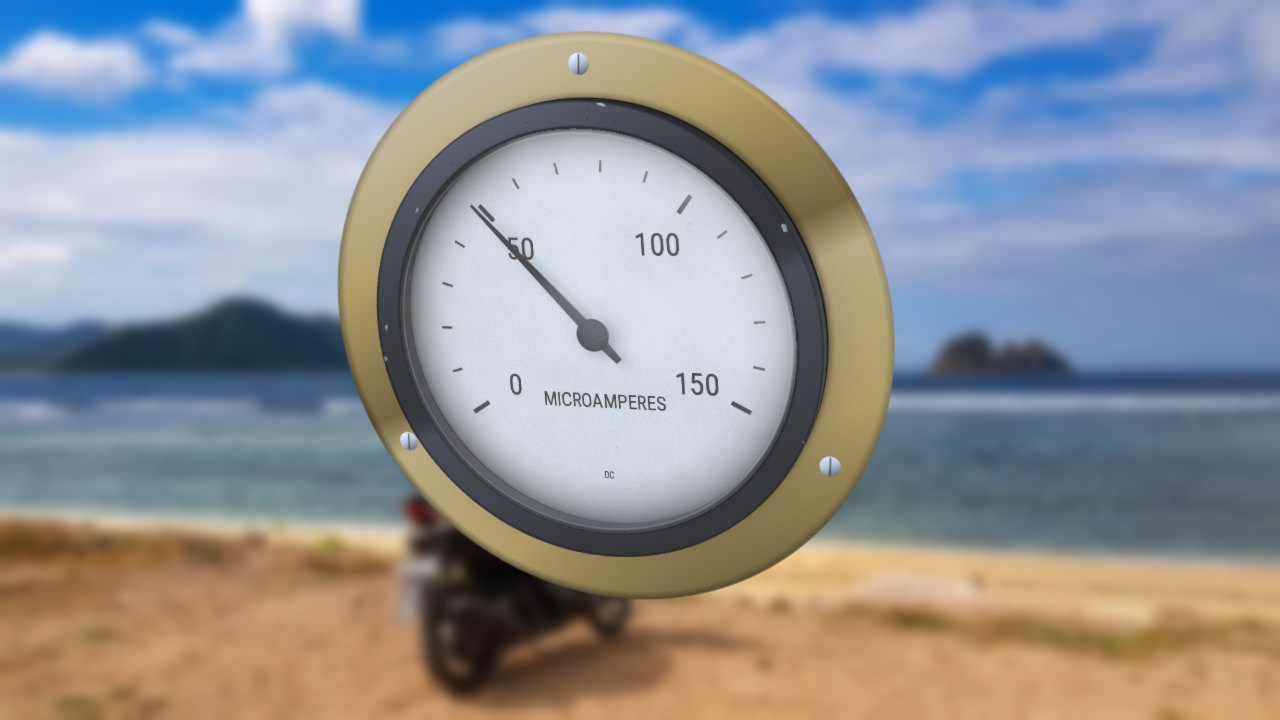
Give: 50 µA
